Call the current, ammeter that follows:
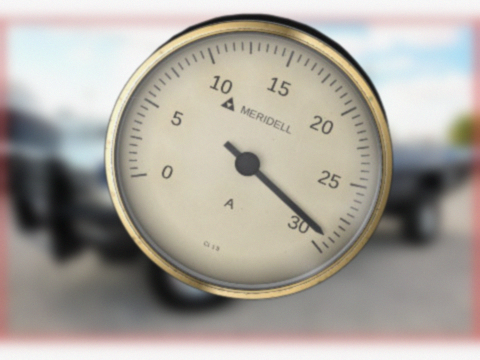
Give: 29 A
